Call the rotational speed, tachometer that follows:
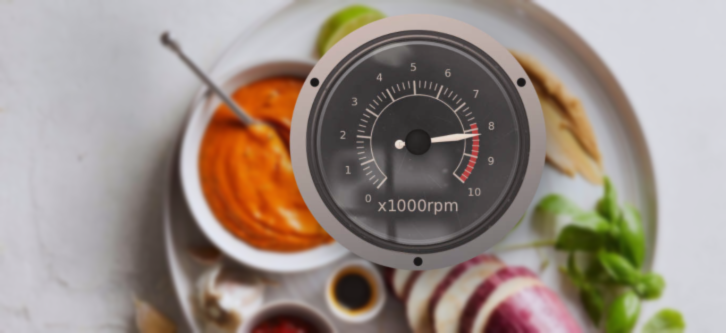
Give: 8200 rpm
